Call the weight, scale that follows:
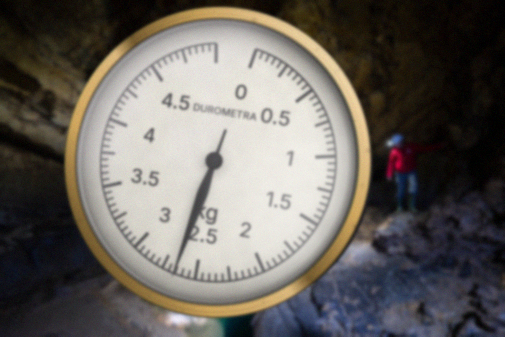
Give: 2.65 kg
